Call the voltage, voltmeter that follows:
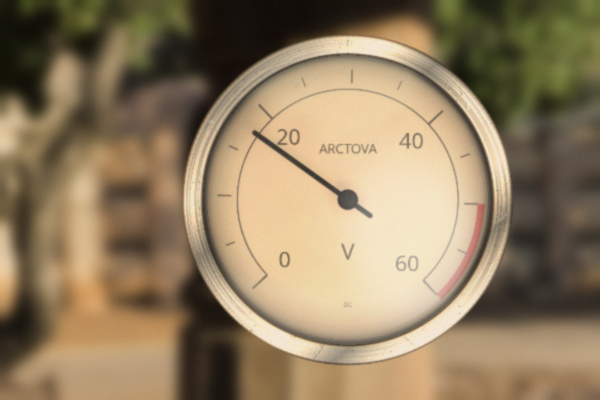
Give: 17.5 V
